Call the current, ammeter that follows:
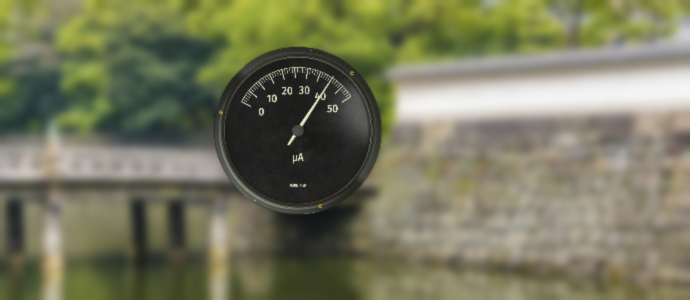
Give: 40 µA
